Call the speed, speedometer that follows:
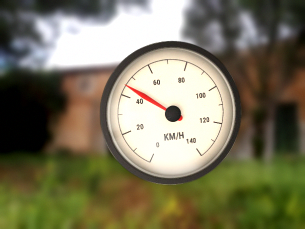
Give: 45 km/h
